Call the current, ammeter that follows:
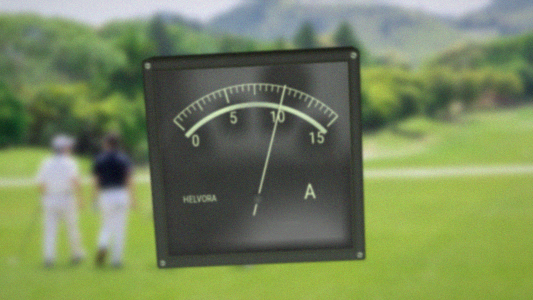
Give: 10 A
